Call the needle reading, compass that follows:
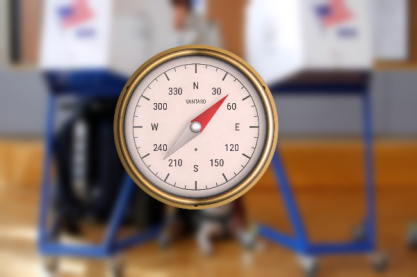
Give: 45 °
